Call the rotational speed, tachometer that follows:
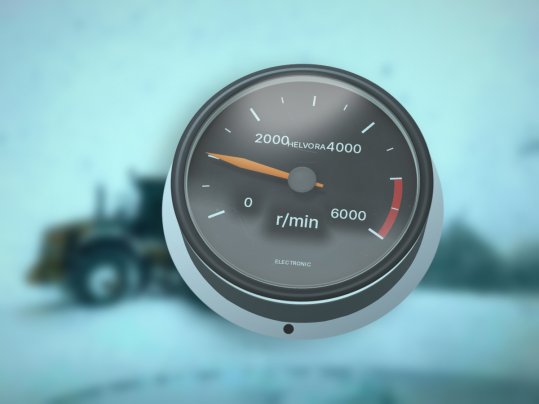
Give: 1000 rpm
